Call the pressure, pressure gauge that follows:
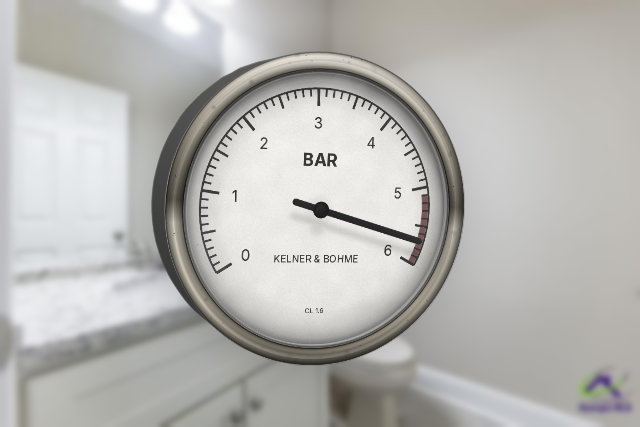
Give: 5.7 bar
